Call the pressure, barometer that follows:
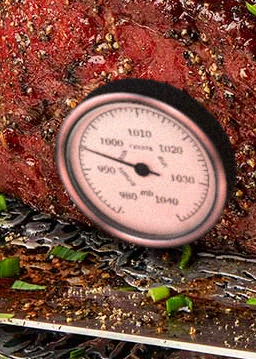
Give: 995 mbar
